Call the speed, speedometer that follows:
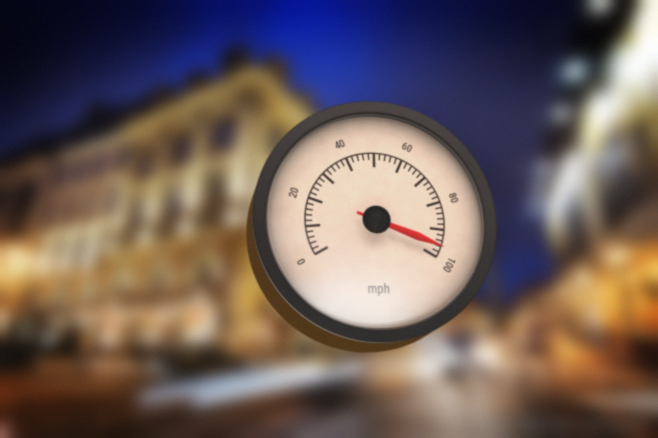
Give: 96 mph
